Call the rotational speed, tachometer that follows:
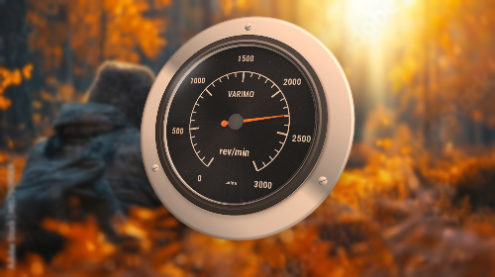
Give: 2300 rpm
